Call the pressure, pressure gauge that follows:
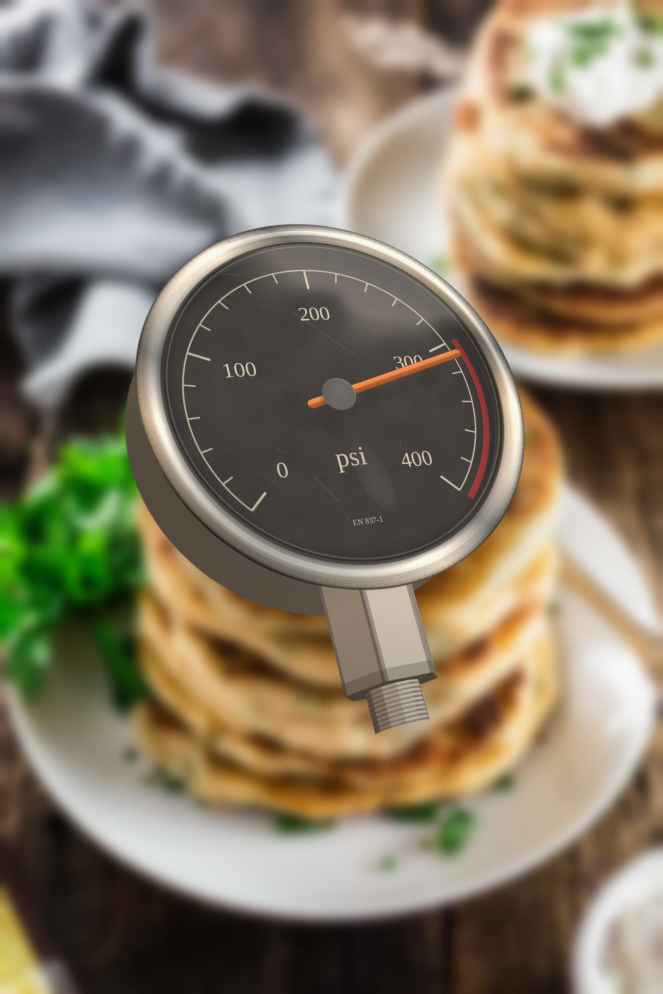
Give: 310 psi
